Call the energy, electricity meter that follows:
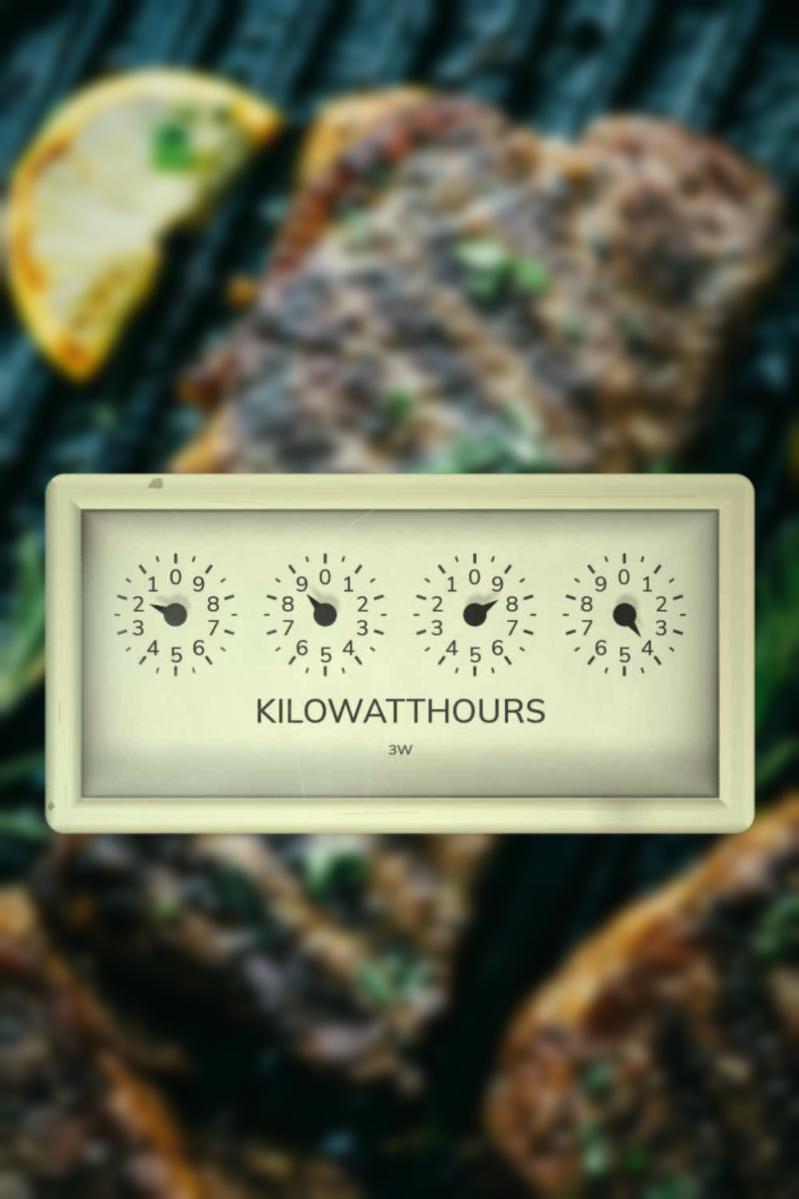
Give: 1884 kWh
